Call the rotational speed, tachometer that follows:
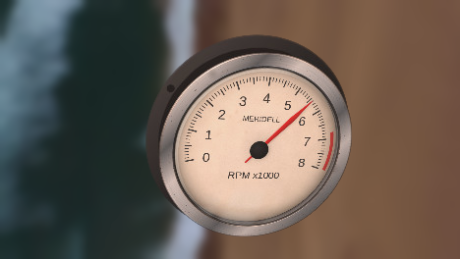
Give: 5500 rpm
